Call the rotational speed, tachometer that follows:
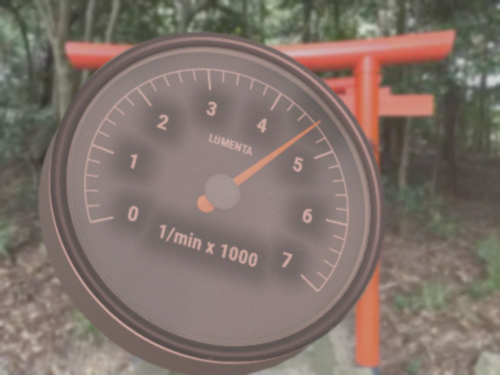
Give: 4600 rpm
